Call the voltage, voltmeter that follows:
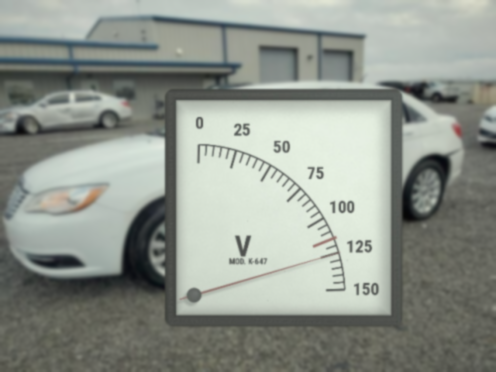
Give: 125 V
